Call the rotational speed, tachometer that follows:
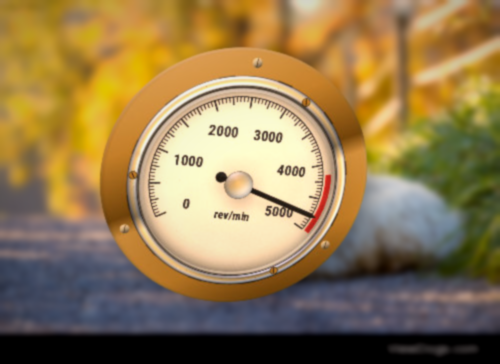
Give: 4750 rpm
